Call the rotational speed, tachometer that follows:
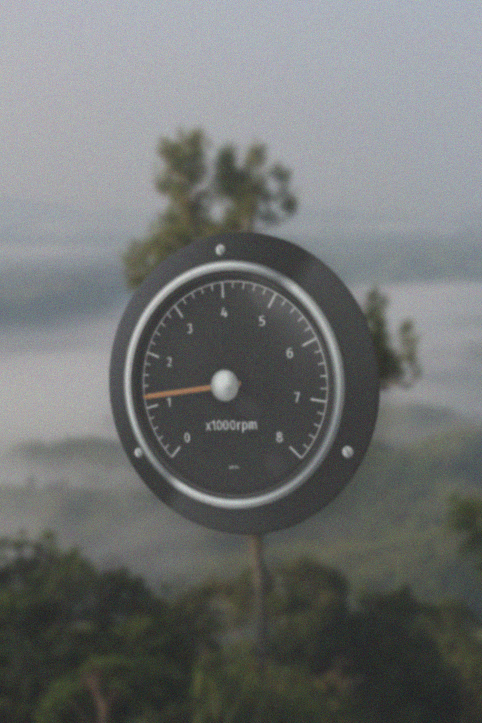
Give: 1200 rpm
